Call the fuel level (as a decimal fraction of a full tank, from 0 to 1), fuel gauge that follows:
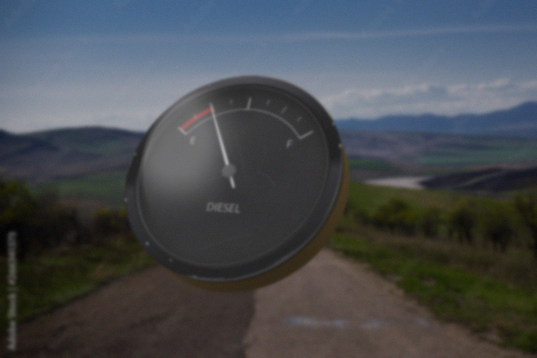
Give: 0.25
